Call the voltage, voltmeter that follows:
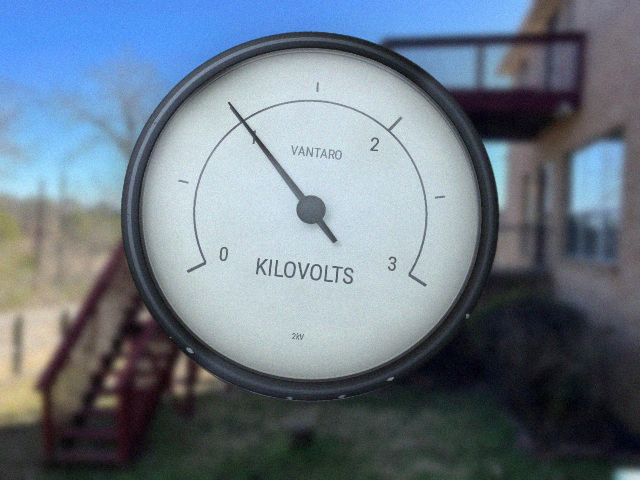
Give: 1 kV
